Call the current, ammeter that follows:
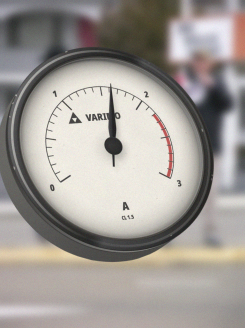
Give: 1.6 A
